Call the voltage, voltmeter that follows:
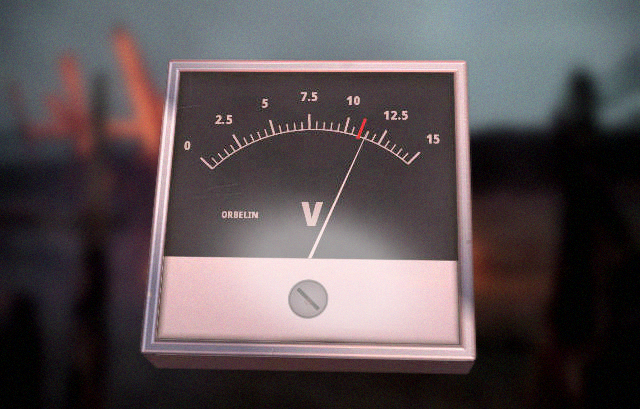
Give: 11.5 V
